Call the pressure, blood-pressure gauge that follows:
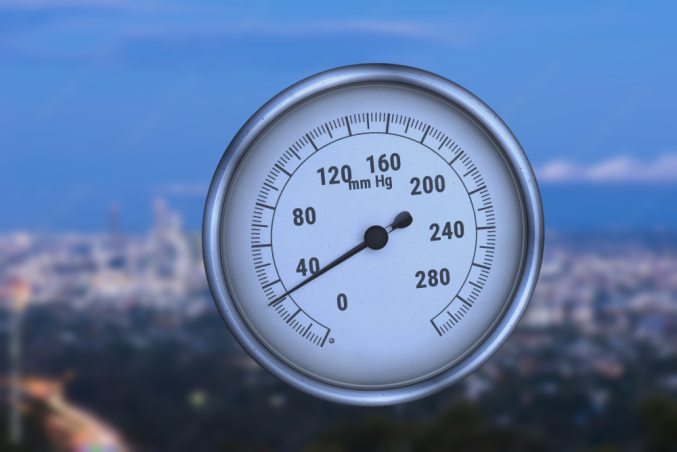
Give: 32 mmHg
